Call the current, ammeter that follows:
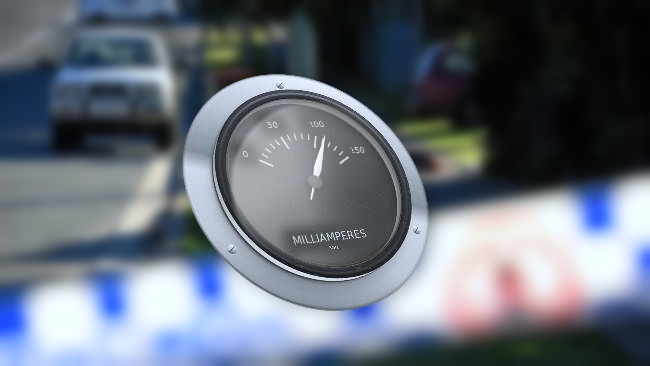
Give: 110 mA
